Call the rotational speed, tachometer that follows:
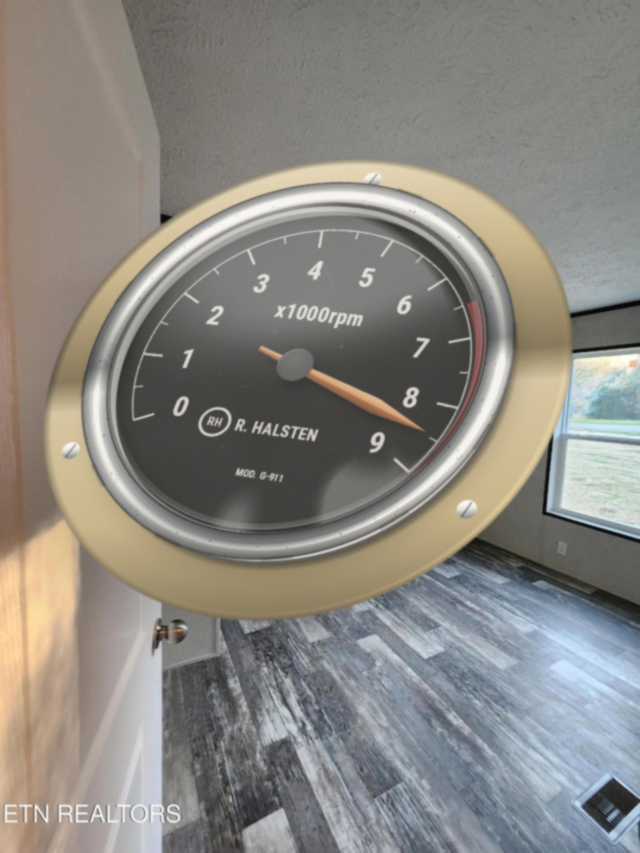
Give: 8500 rpm
